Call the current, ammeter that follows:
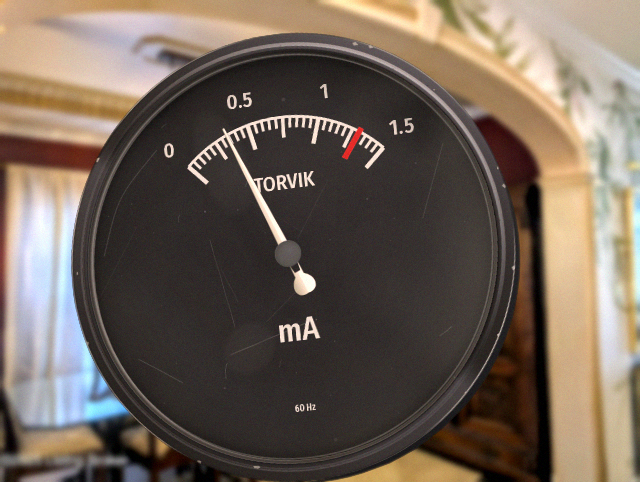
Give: 0.35 mA
